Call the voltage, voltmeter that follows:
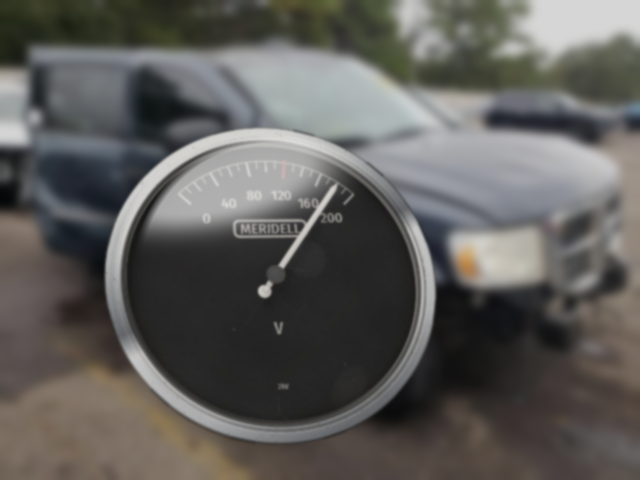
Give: 180 V
